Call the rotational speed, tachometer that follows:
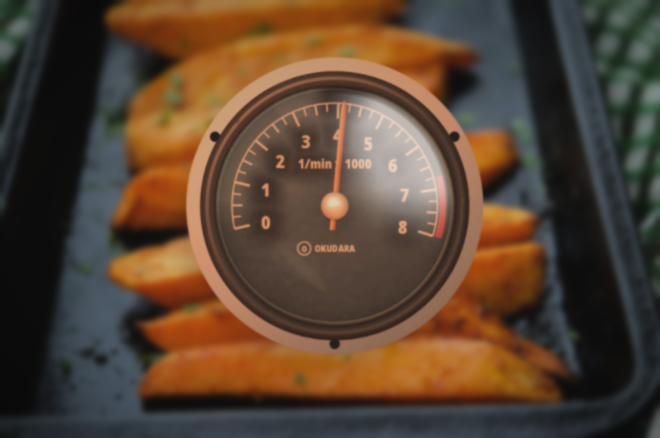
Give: 4125 rpm
